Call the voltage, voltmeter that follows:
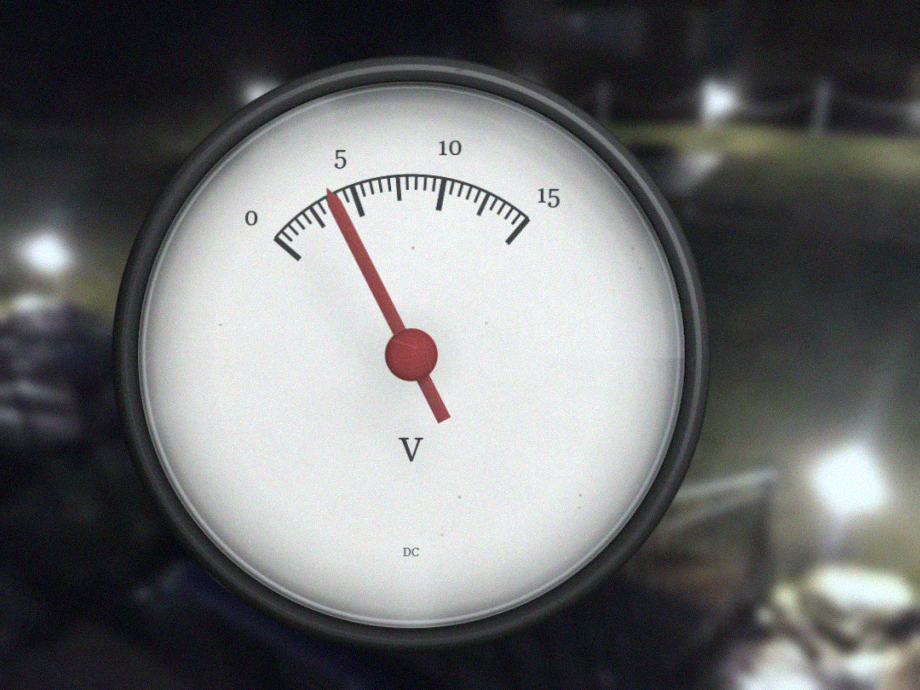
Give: 3.75 V
